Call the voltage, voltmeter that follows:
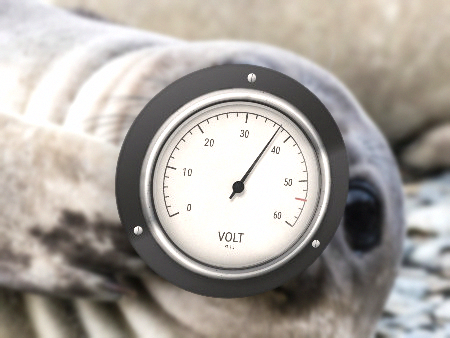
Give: 37 V
